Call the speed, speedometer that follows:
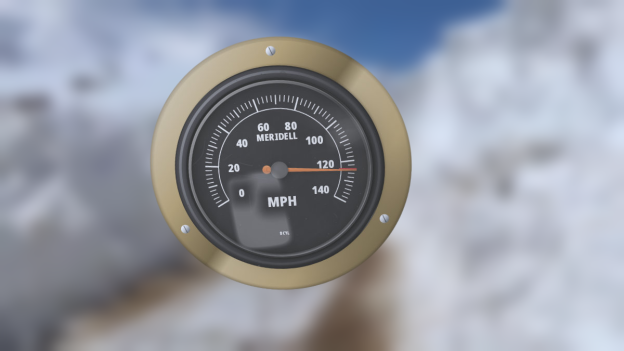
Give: 124 mph
